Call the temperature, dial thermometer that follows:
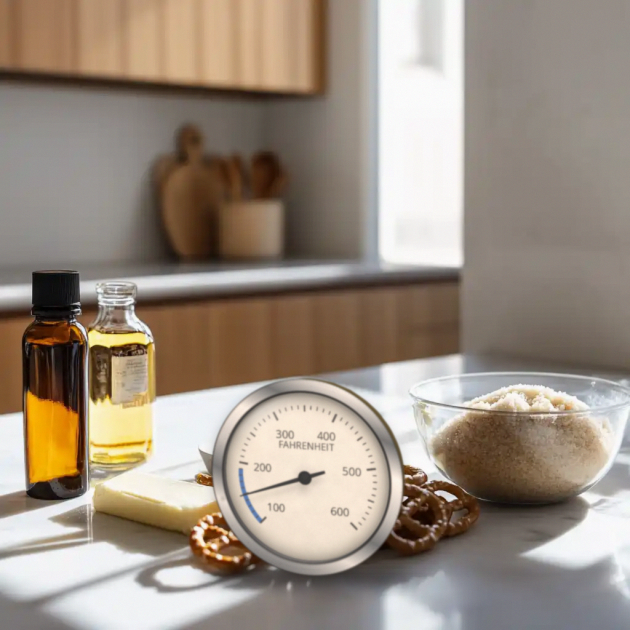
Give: 150 °F
